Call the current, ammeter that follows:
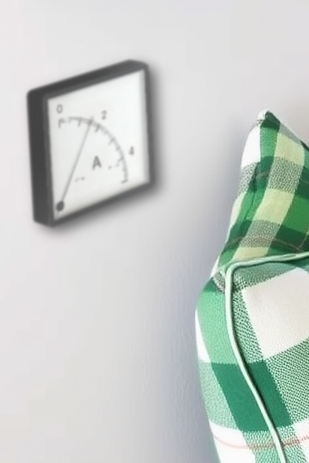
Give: 1.5 A
